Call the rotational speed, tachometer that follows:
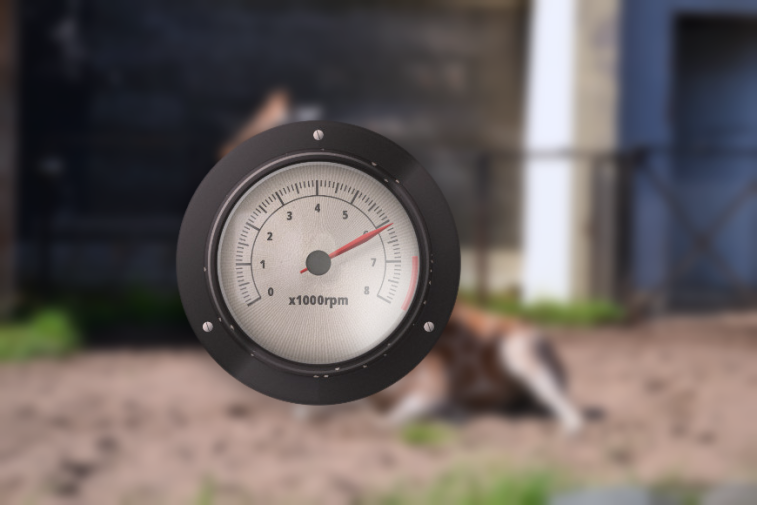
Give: 6100 rpm
